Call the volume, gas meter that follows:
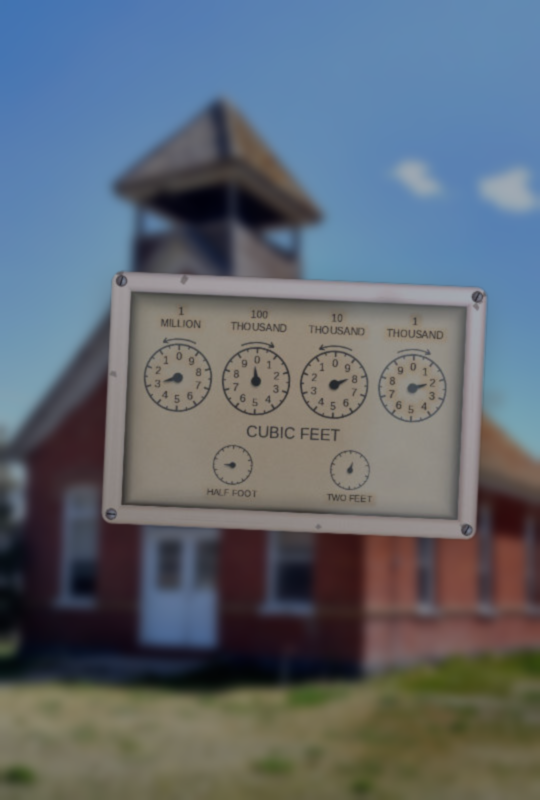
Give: 298200 ft³
